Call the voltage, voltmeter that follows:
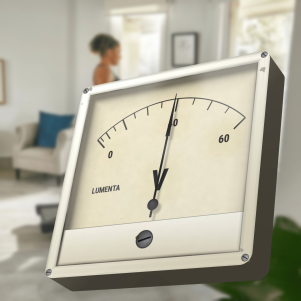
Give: 40 V
